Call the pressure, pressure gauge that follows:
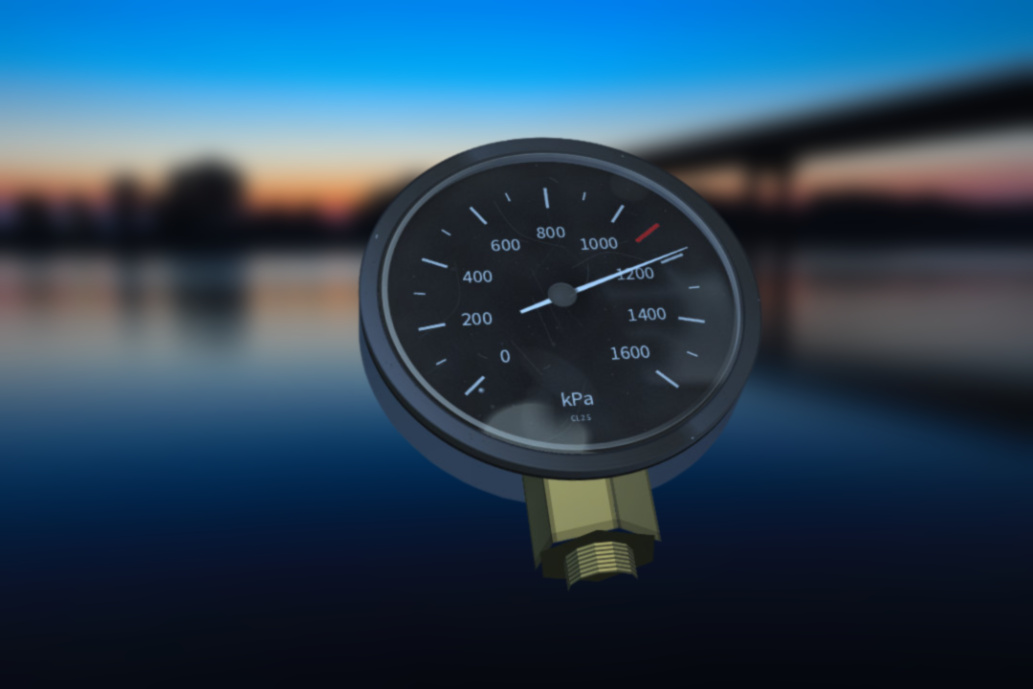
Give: 1200 kPa
